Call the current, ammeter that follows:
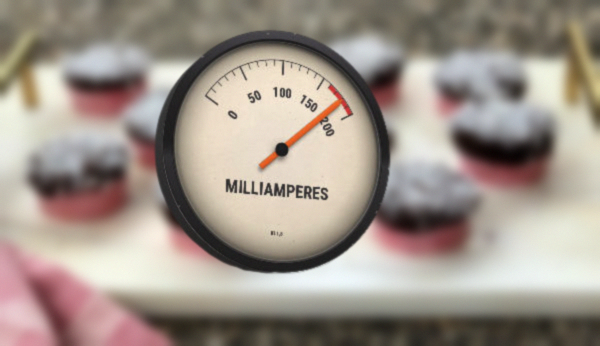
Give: 180 mA
